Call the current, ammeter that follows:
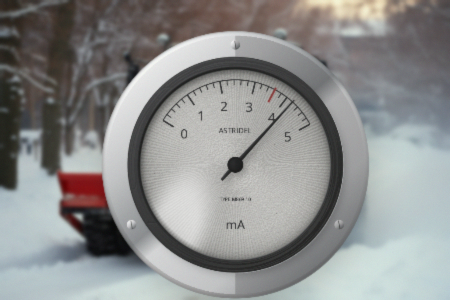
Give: 4.2 mA
